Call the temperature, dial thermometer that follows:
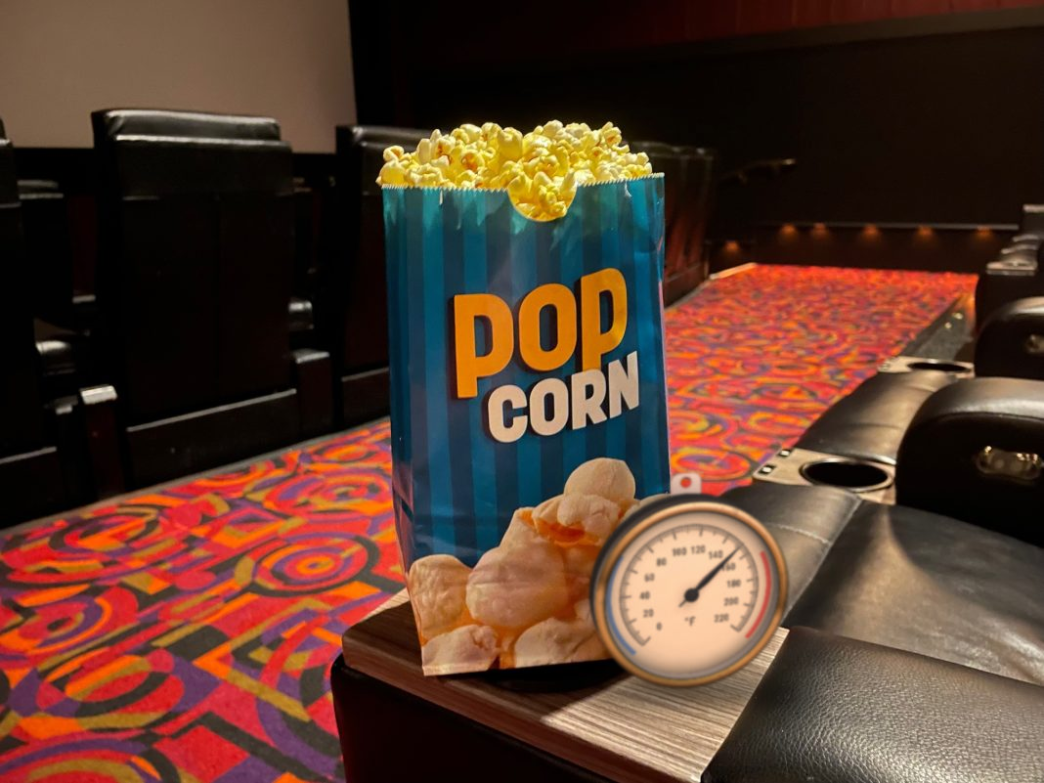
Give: 150 °F
